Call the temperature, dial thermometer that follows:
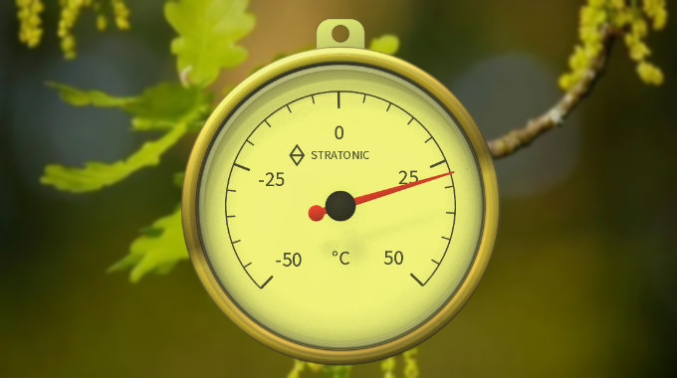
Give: 27.5 °C
